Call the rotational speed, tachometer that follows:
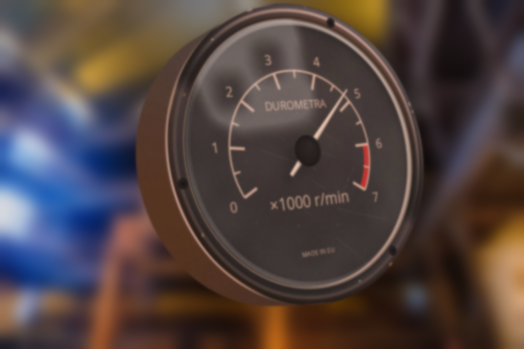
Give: 4750 rpm
